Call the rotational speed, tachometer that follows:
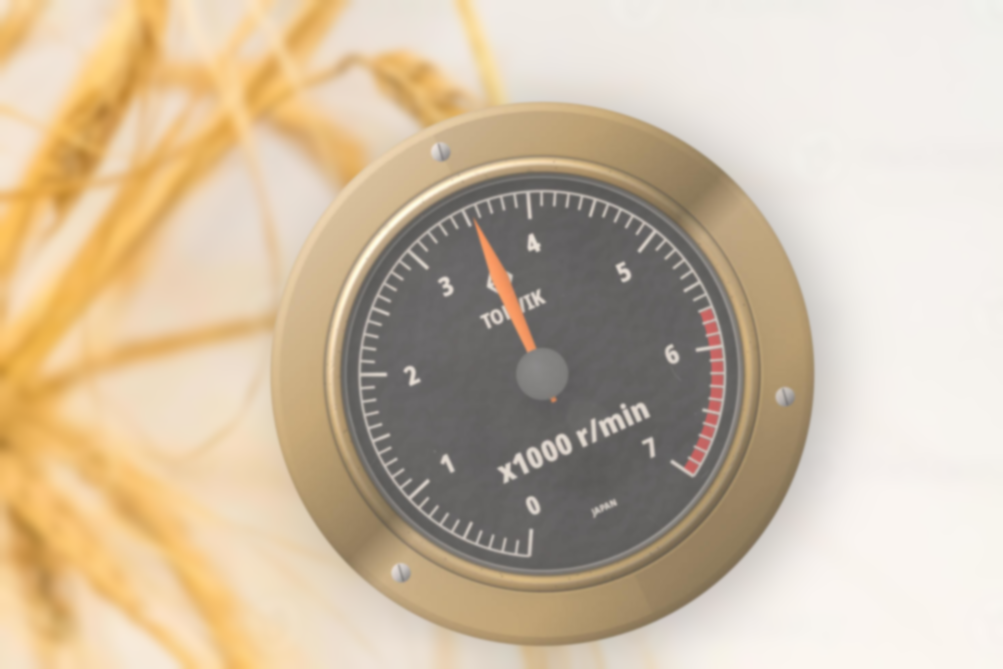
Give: 3550 rpm
